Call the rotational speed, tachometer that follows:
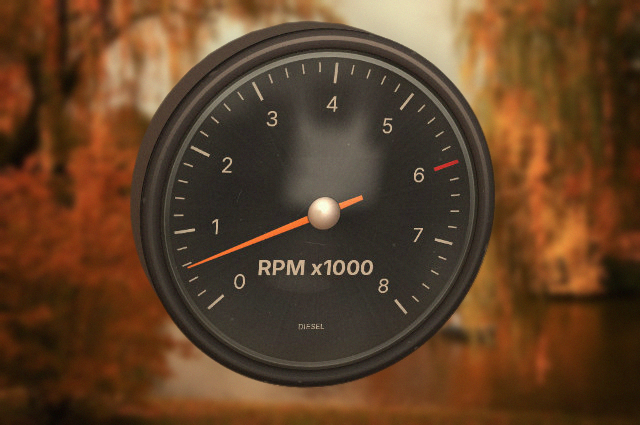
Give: 600 rpm
